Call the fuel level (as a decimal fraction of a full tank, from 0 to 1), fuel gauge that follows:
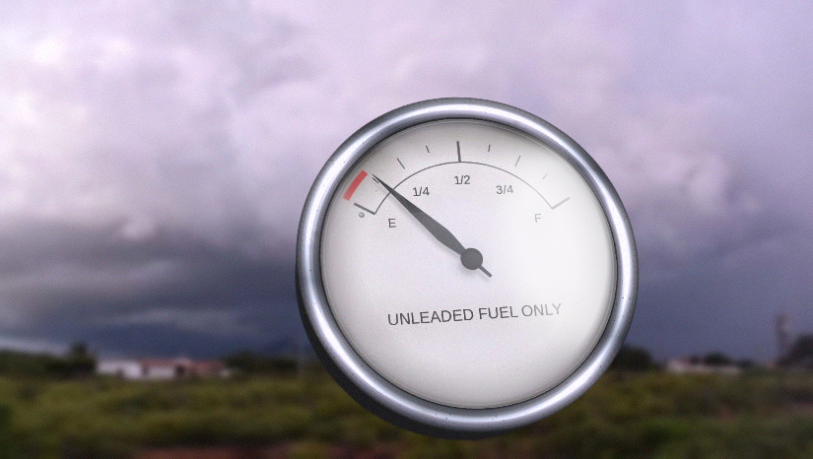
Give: 0.125
